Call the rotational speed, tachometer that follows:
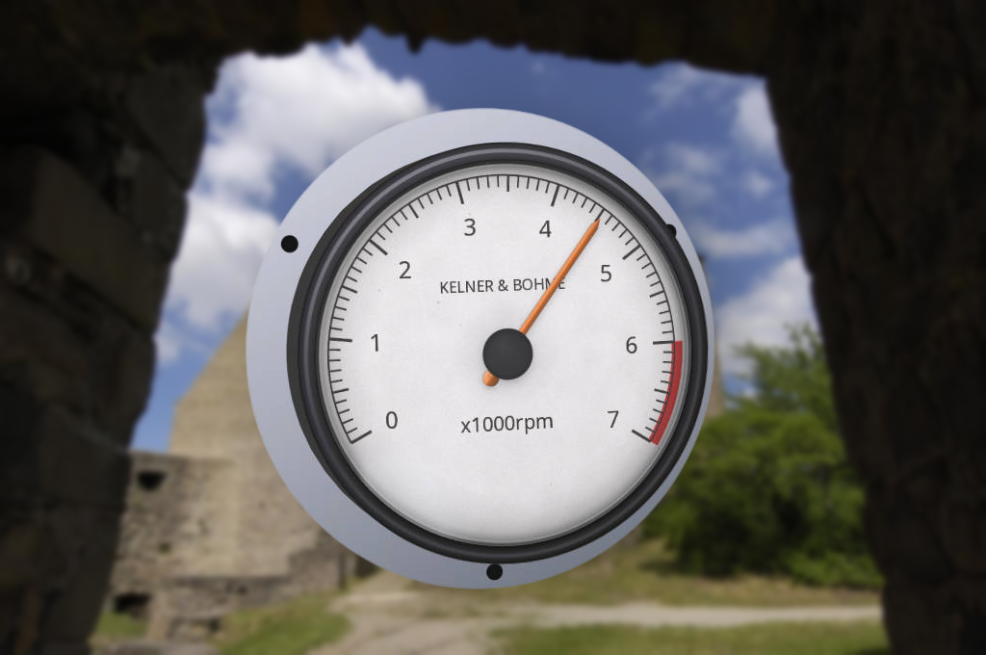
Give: 4500 rpm
